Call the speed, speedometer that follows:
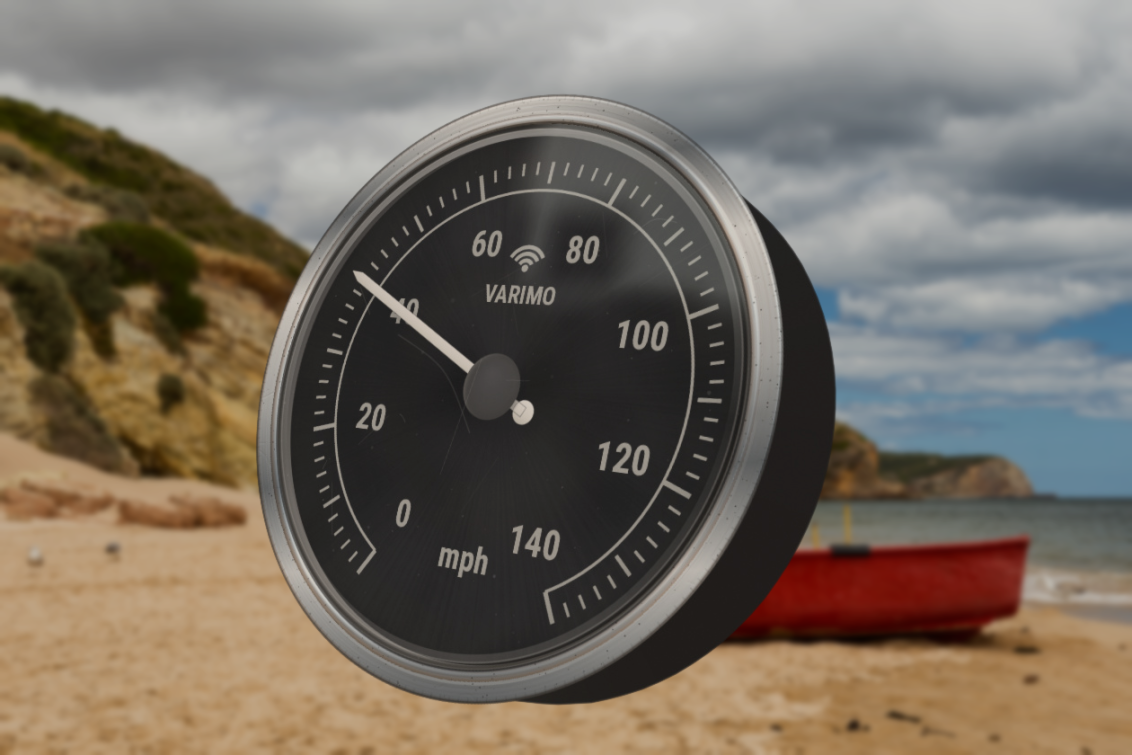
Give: 40 mph
